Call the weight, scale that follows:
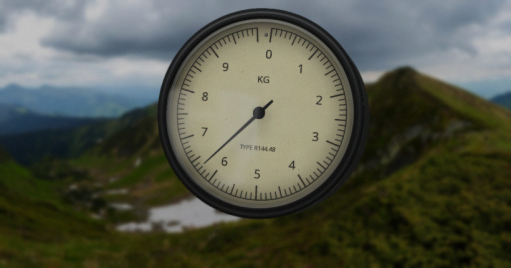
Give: 6.3 kg
